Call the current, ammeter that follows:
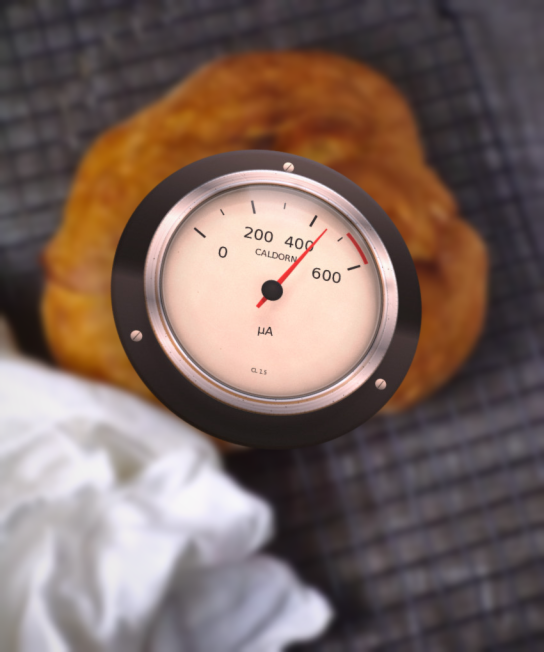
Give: 450 µA
